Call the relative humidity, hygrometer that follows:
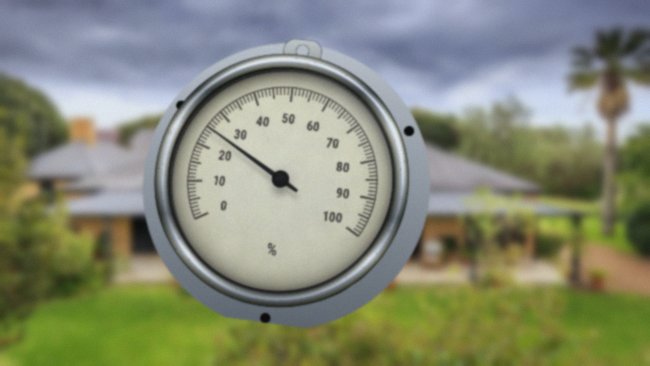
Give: 25 %
